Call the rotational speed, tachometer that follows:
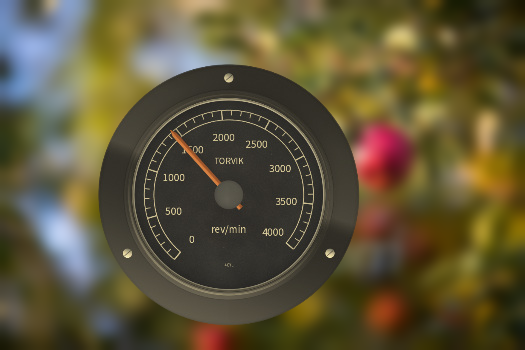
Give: 1450 rpm
